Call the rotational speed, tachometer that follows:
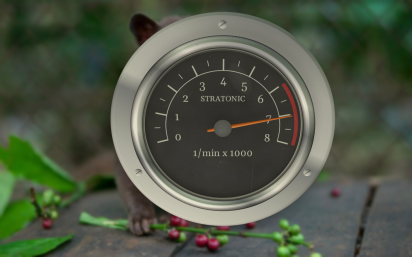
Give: 7000 rpm
